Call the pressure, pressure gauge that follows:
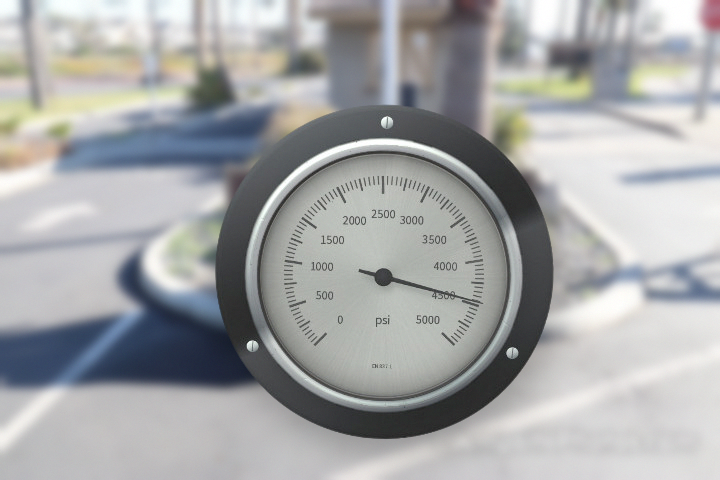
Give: 4450 psi
